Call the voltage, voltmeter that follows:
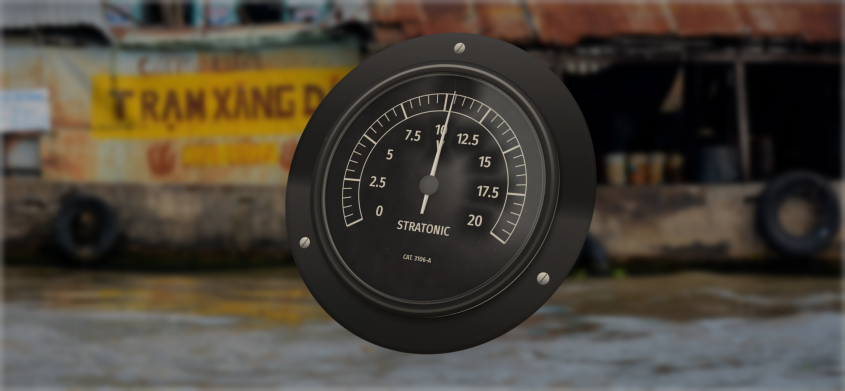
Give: 10.5 V
